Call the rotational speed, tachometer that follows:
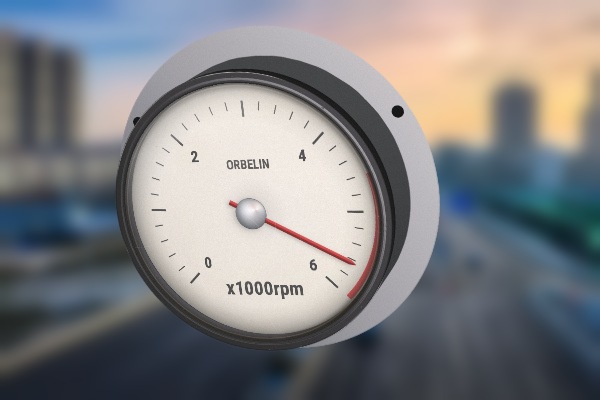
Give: 5600 rpm
